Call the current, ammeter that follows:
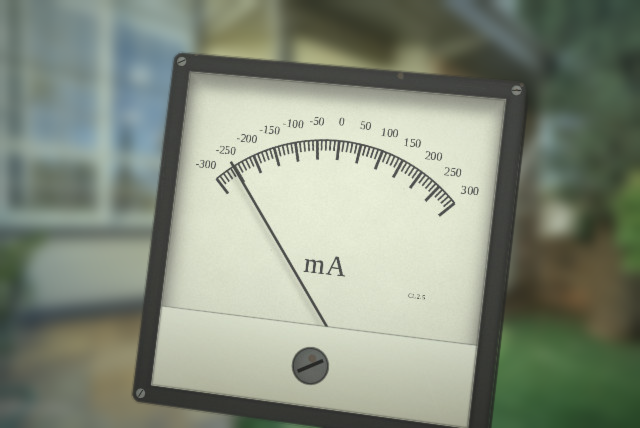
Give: -250 mA
